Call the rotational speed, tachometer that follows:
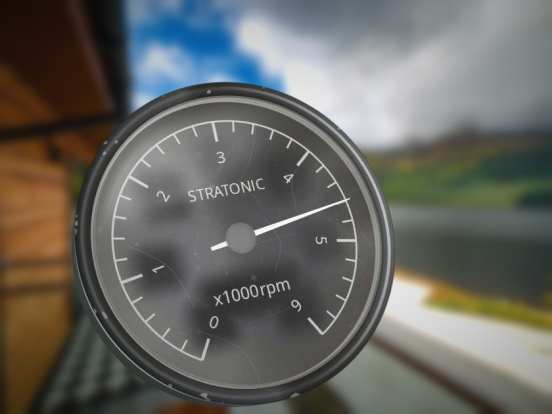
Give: 4600 rpm
